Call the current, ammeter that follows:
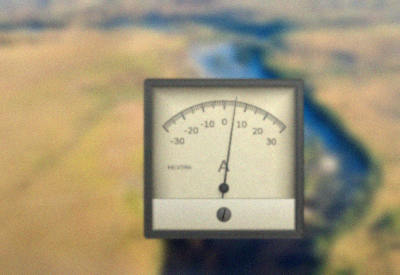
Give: 5 A
